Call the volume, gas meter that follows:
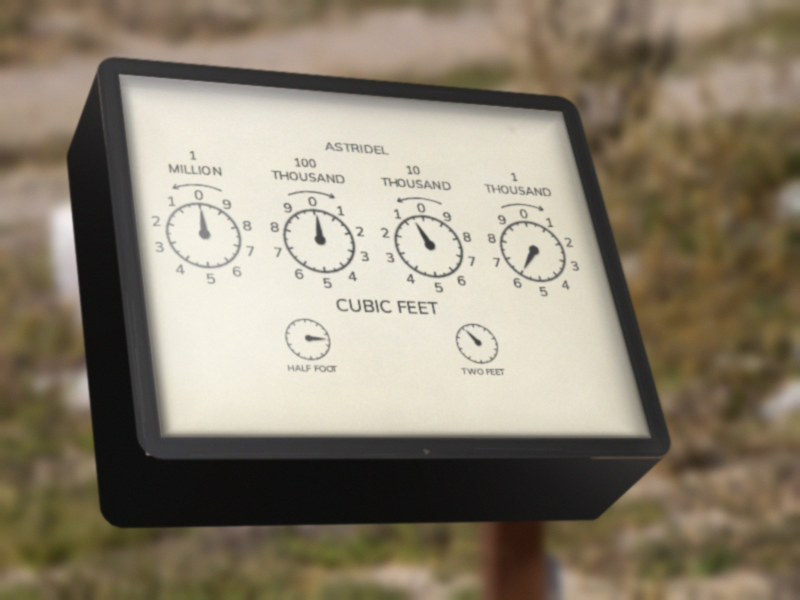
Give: 600 ft³
